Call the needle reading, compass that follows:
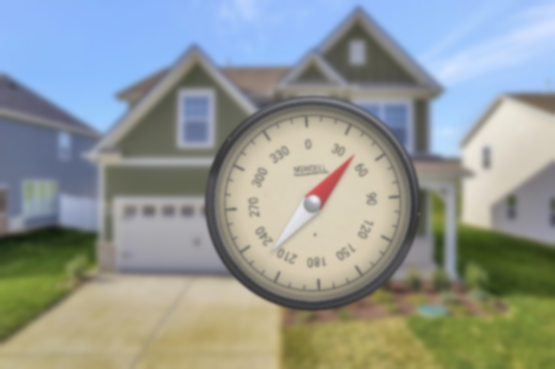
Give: 45 °
